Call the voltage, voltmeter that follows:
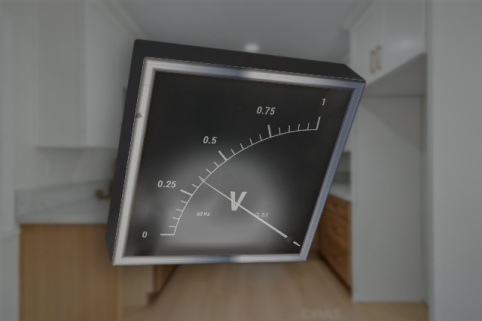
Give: 0.35 V
